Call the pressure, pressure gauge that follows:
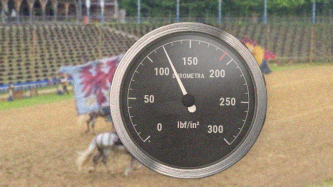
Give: 120 psi
